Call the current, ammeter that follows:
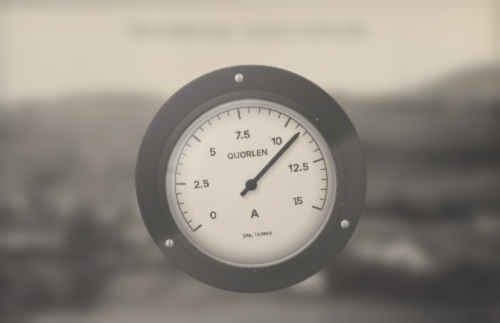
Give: 10.75 A
